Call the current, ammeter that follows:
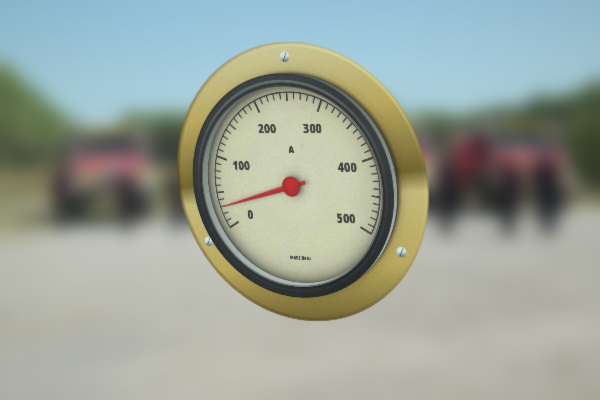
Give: 30 A
